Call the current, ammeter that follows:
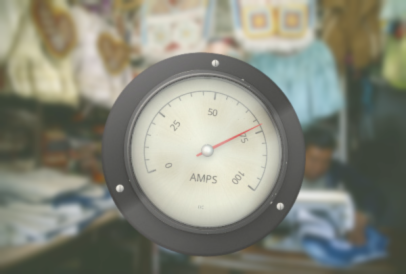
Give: 72.5 A
